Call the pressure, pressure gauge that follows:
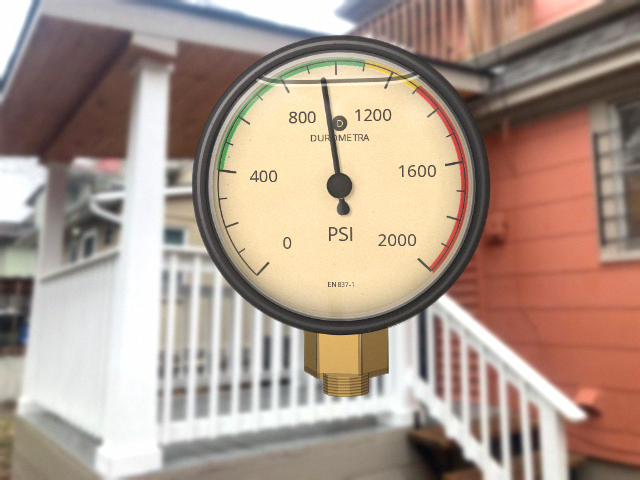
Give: 950 psi
